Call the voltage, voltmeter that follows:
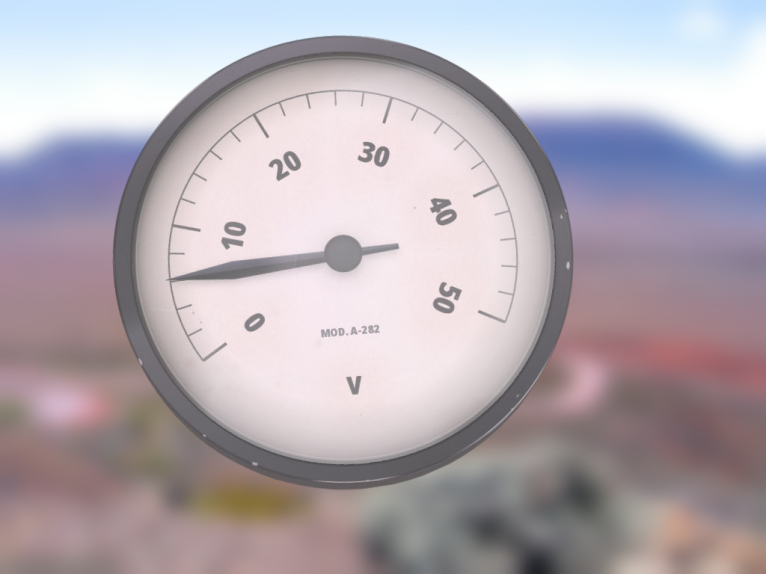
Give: 6 V
